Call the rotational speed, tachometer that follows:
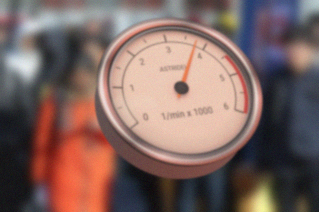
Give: 3750 rpm
